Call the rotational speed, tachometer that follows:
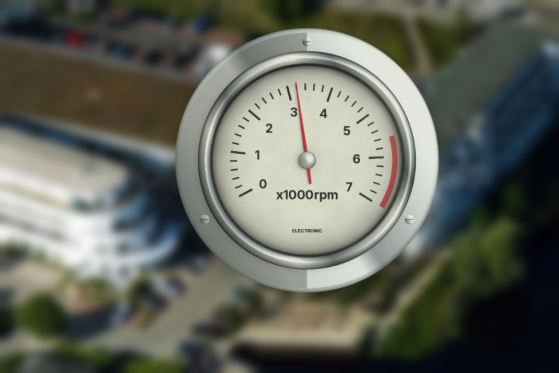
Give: 3200 rpm
